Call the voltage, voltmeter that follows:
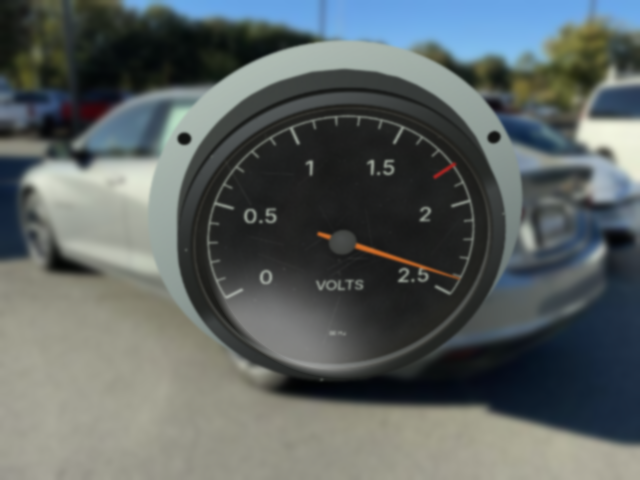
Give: 2.4 V
